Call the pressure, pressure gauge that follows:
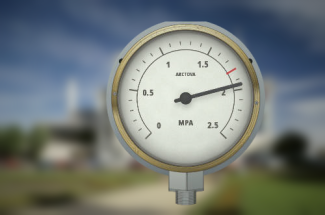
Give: 1.95 MPa
